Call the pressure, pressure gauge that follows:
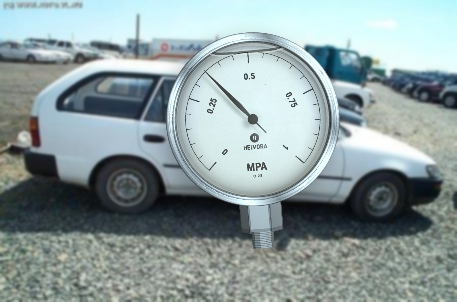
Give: 0.35 MPa
